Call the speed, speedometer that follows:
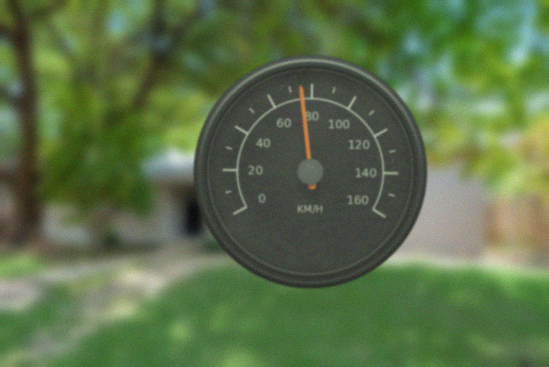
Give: 75 km/h
